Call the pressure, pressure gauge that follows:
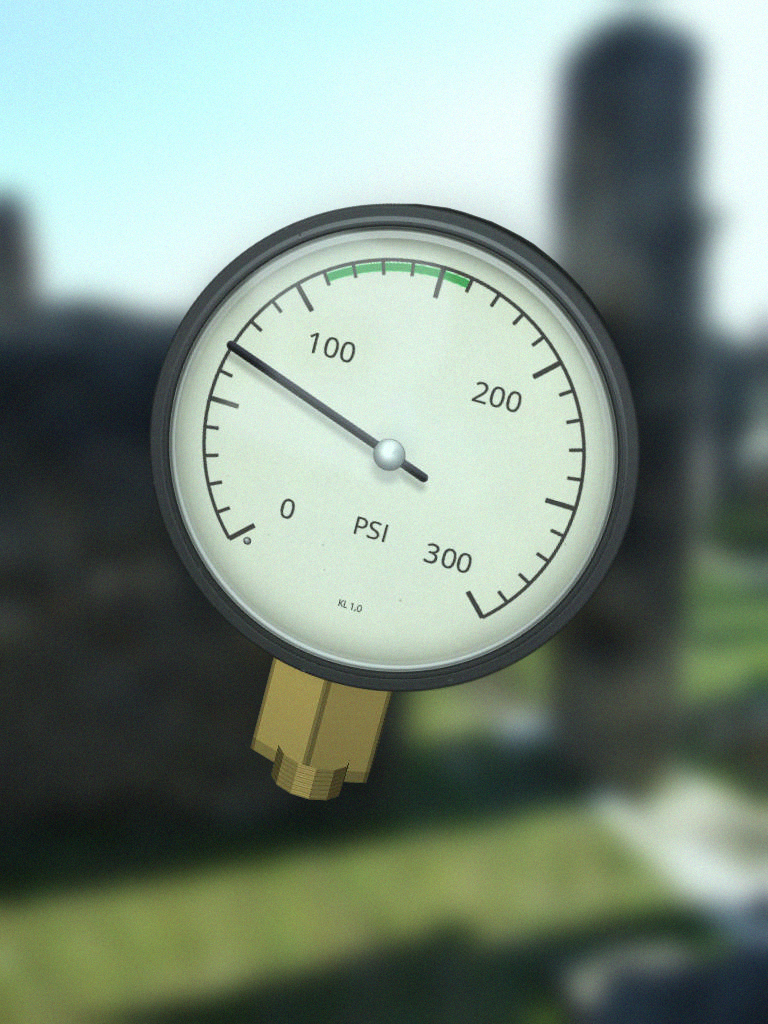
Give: 70 psi
